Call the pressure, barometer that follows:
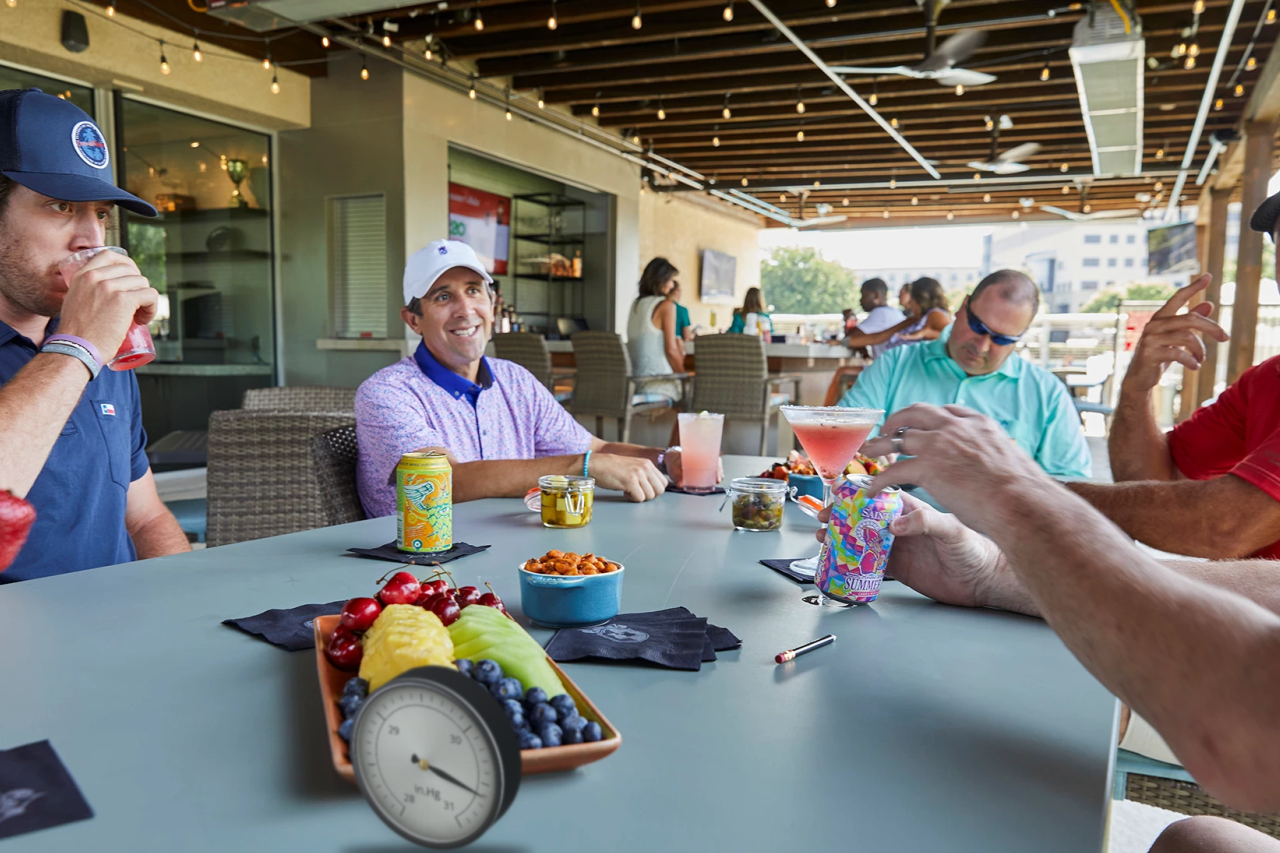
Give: 30.6 inHg
